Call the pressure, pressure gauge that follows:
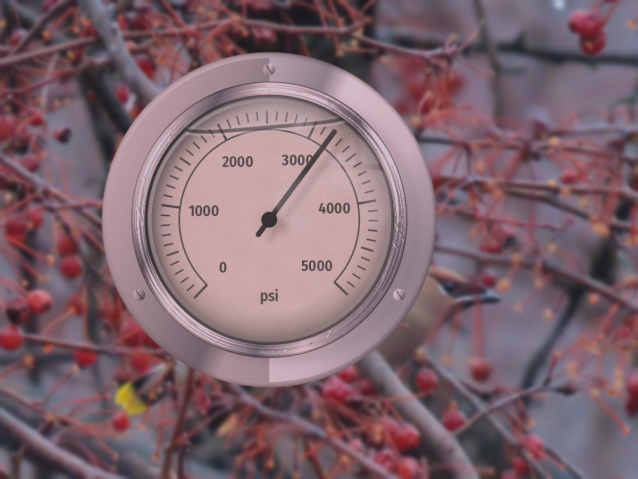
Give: 3200 psi
